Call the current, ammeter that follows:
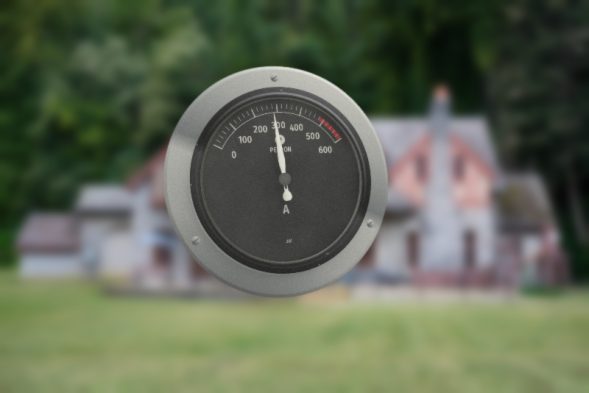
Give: 280 A
